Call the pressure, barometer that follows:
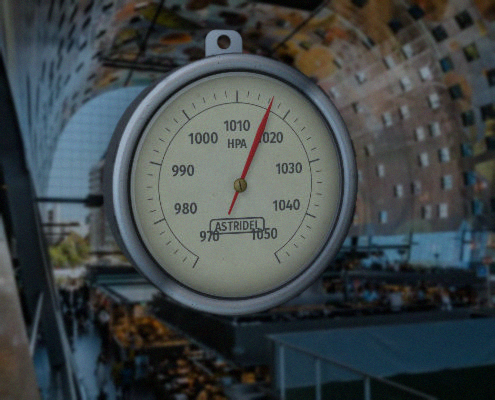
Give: 1016 hPa
